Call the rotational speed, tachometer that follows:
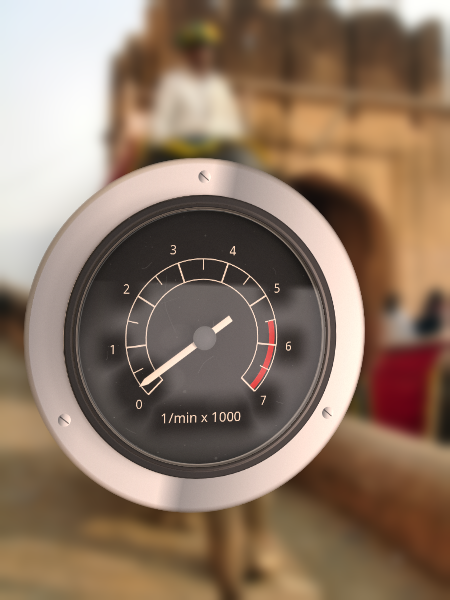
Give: 250 rpm
